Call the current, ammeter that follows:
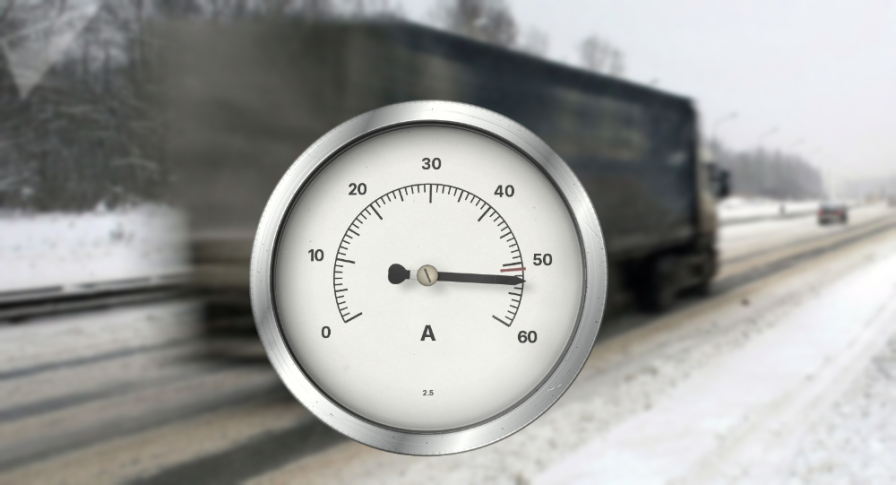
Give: 53 A
